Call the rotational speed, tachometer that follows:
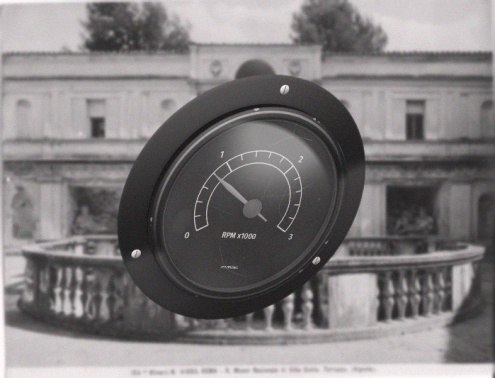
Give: 800 rpm
